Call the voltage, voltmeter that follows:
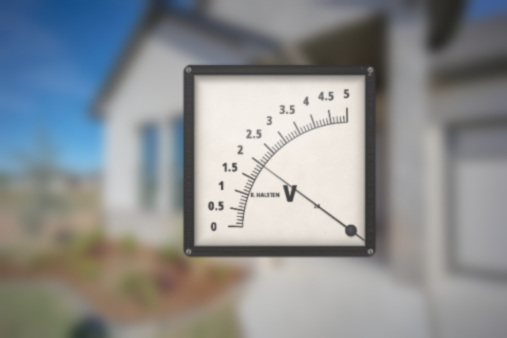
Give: 2 V
